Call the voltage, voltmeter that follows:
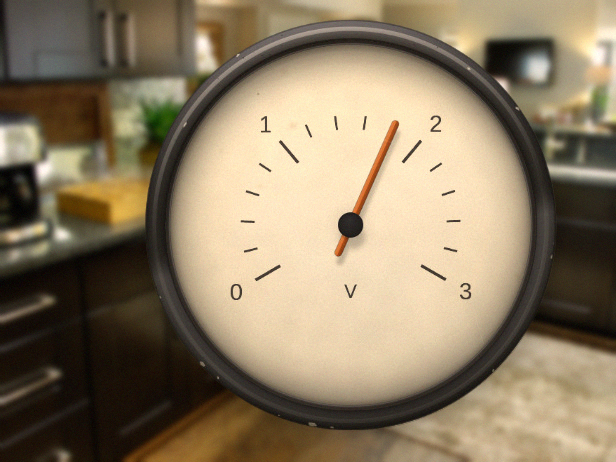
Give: 1.8 V
